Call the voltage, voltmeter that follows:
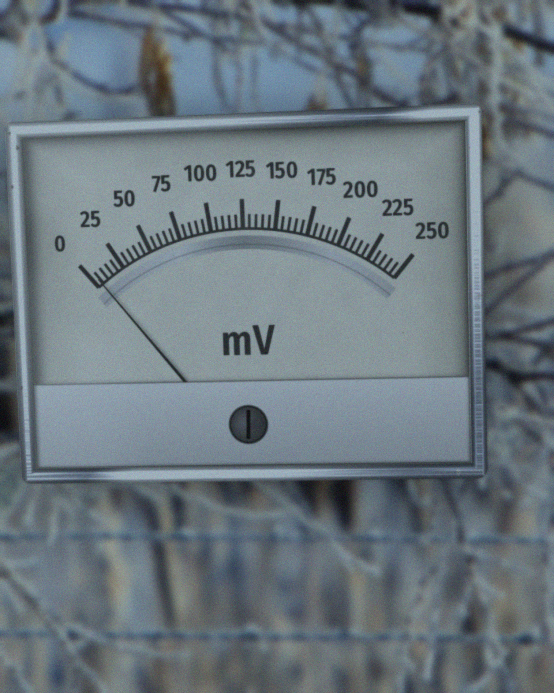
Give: 5 mV
